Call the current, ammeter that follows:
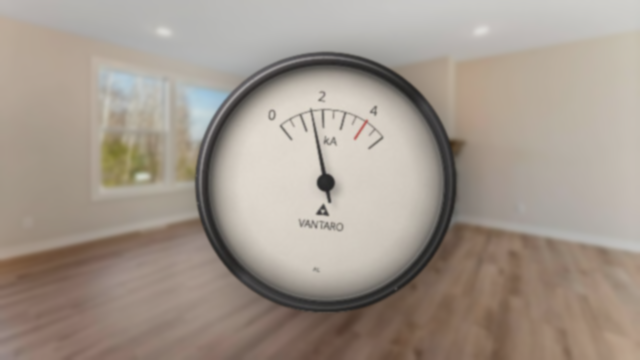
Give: 1.5 kA
